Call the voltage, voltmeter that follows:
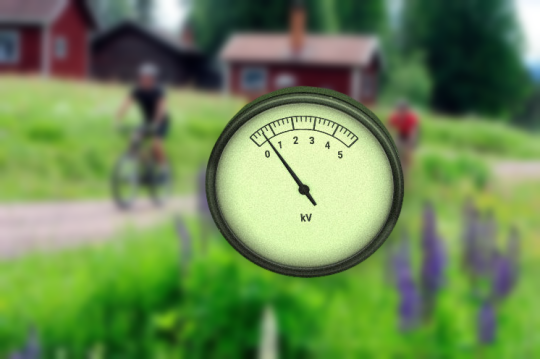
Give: 0.6 kV
